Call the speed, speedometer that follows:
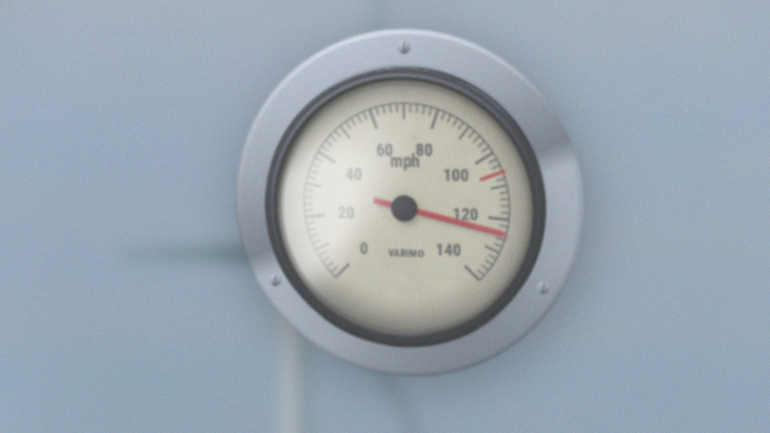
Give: 124 mph
